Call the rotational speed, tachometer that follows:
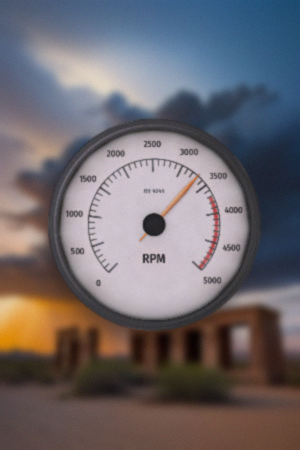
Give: 3300 rpm
